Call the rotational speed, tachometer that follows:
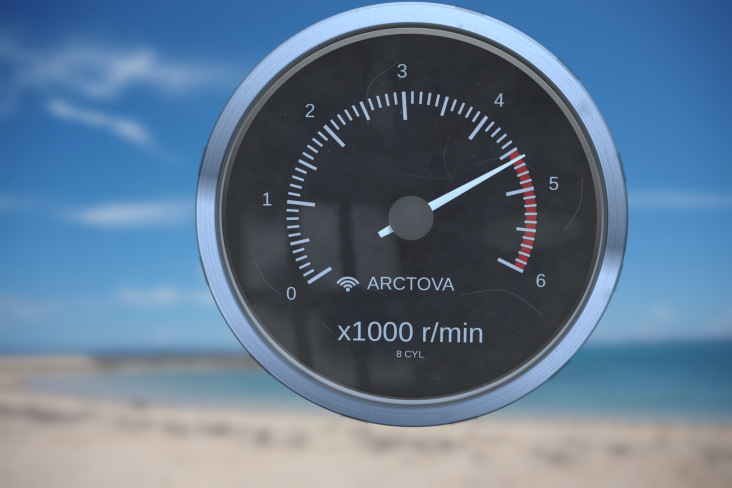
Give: 4600 rpm
